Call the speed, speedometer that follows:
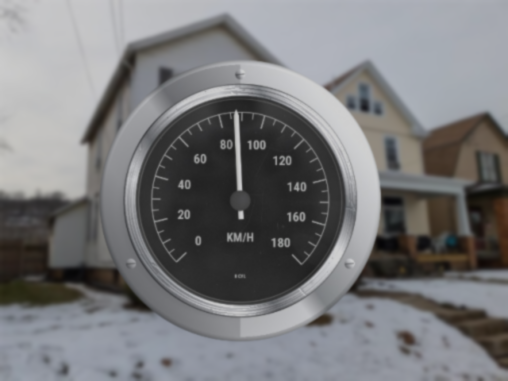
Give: 87.5 km/h
